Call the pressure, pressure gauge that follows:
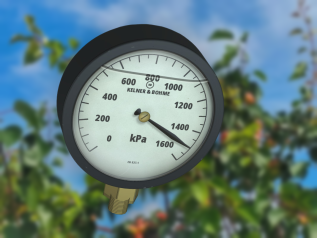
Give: 1500 kPa
